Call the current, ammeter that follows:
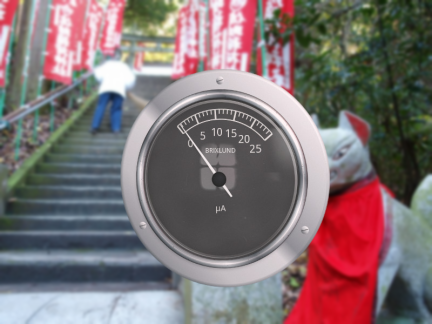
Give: 1 µA
